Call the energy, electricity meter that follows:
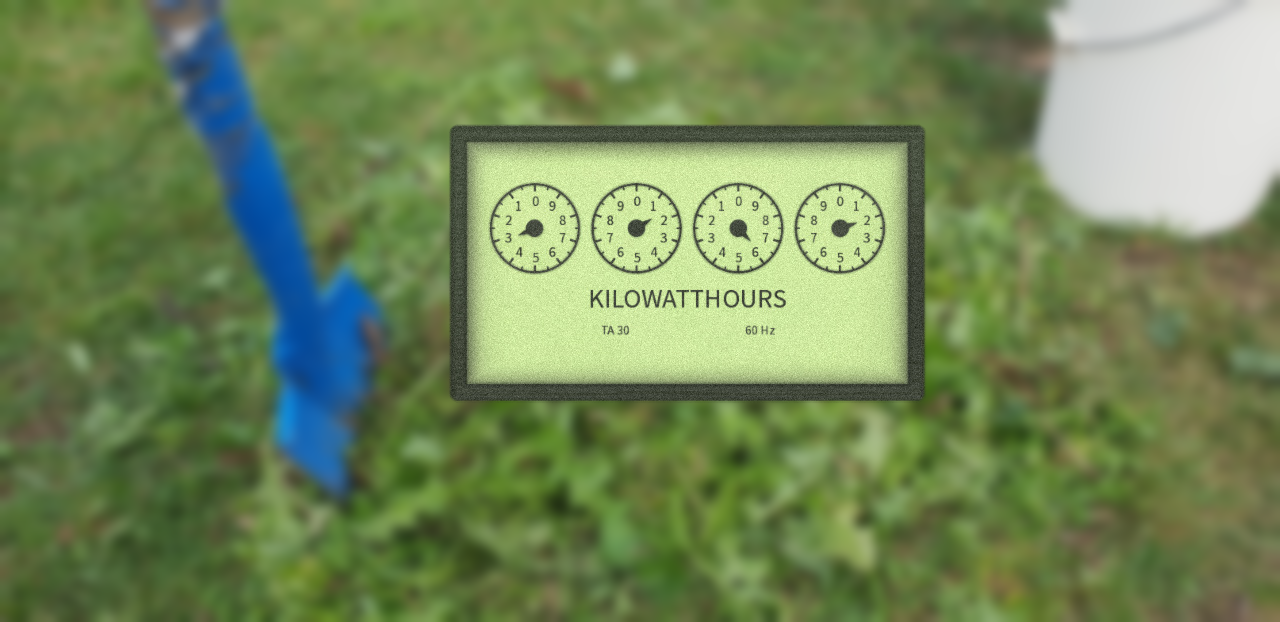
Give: 3162 kWh
